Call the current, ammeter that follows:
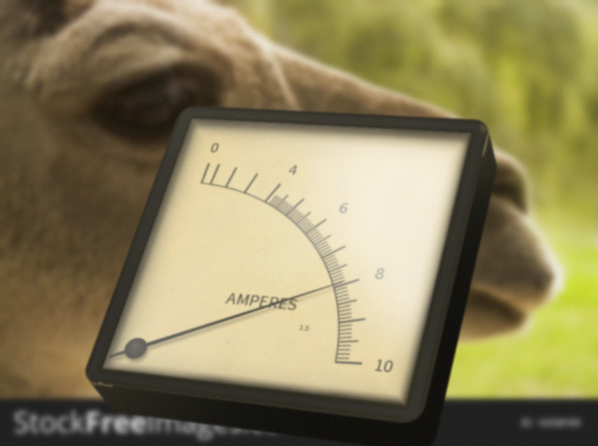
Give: 8 A
